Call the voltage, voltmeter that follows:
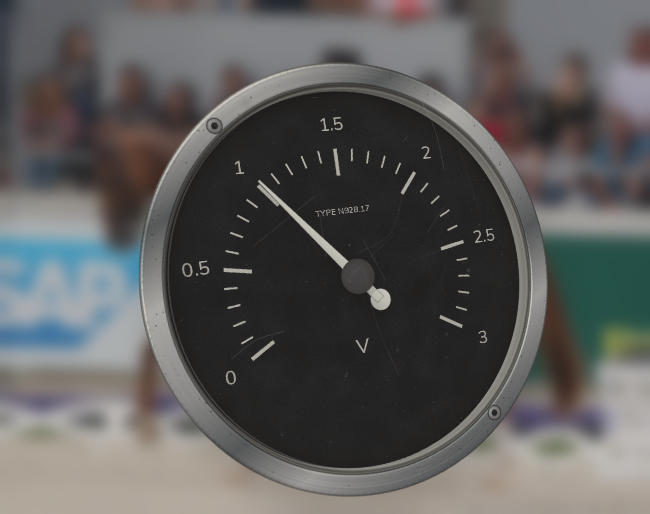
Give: 1 V
